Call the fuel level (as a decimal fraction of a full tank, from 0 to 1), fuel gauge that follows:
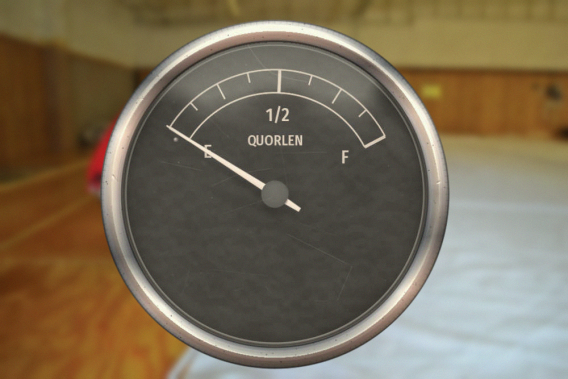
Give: 0
